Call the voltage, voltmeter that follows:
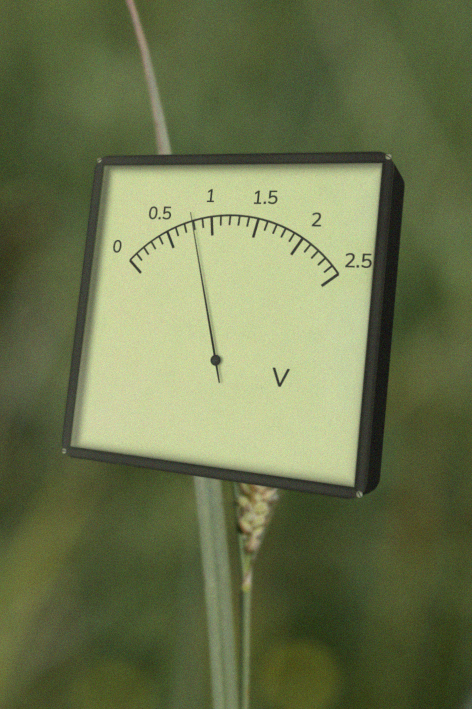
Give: 0.8 V
